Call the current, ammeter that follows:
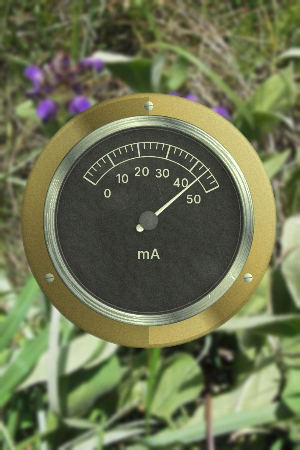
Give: 44 mA
